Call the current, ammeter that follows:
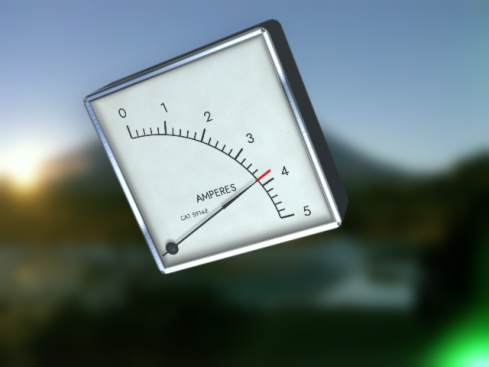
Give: 3.8 A
